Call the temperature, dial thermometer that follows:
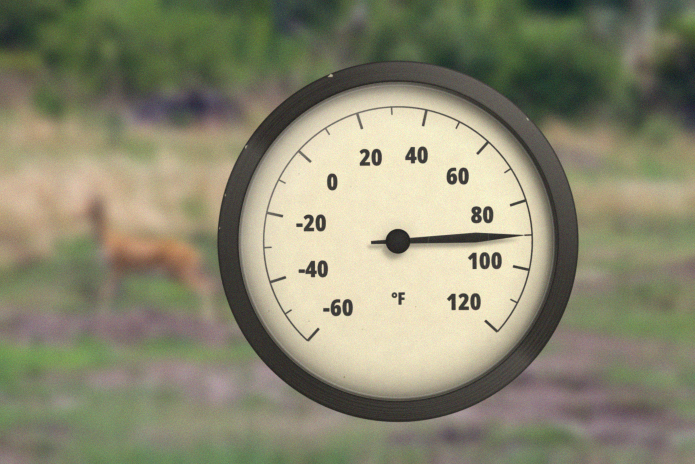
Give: 90 °F
